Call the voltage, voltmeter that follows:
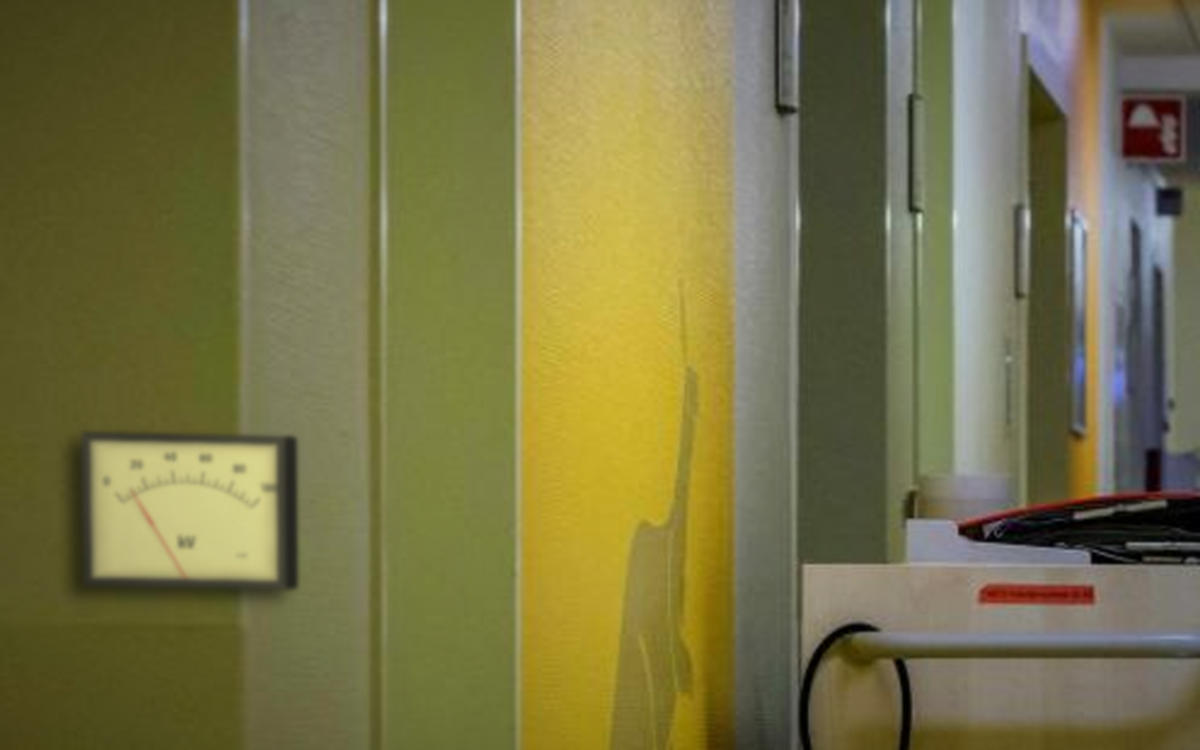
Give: 10 kV
